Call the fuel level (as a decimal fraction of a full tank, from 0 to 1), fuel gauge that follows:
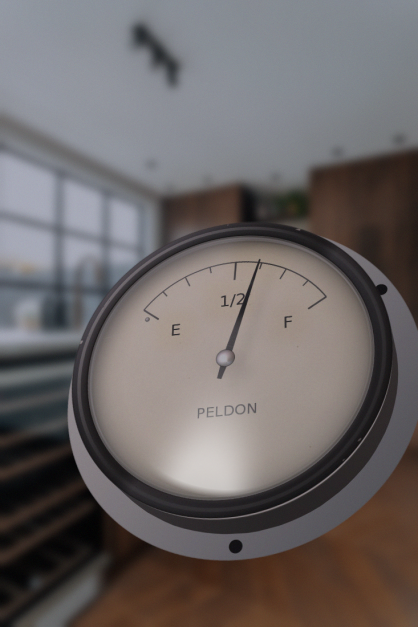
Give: 0.625
